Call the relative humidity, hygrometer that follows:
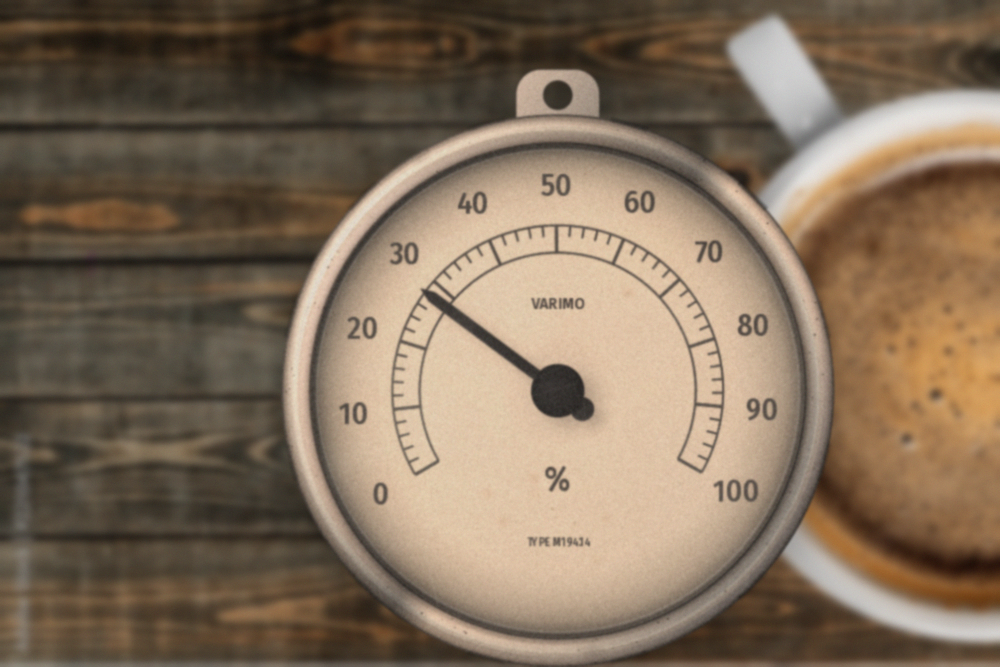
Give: 28 %
